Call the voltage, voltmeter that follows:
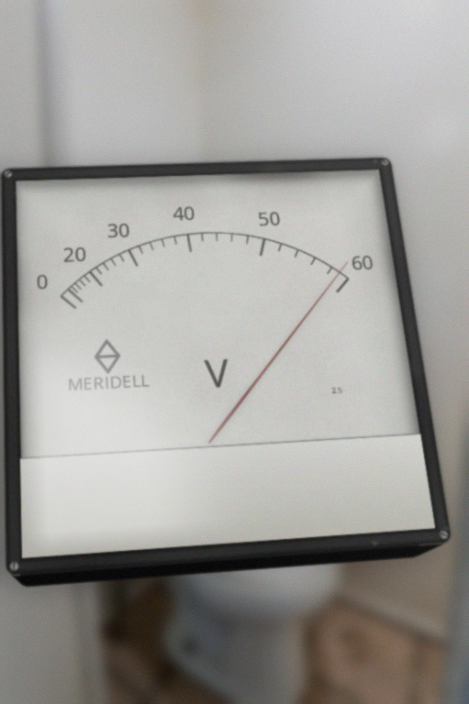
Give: 59 V
